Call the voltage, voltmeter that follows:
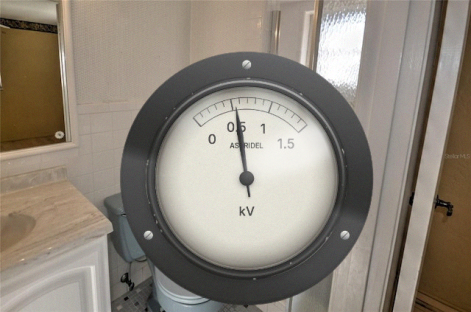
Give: 0.55 kV
